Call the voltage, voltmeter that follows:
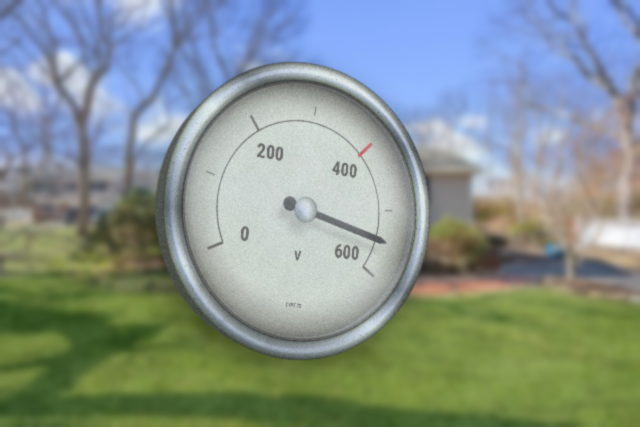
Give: 550 V
